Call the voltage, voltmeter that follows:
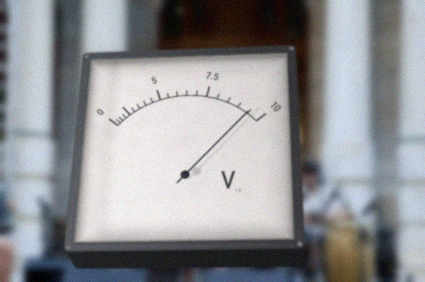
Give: 9.5 V
